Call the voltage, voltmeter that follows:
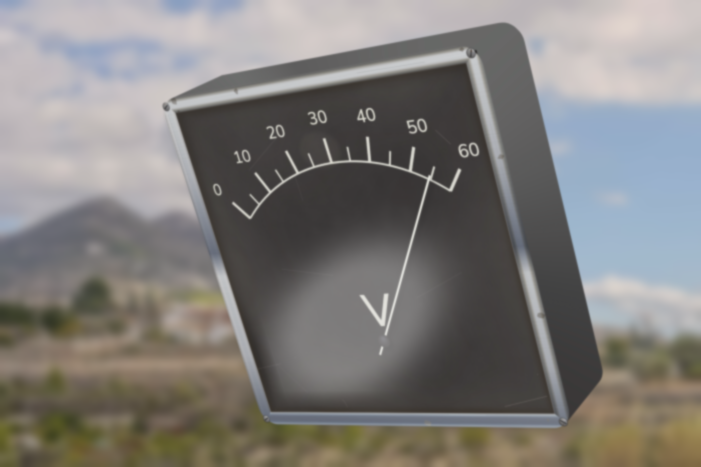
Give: 55 V
